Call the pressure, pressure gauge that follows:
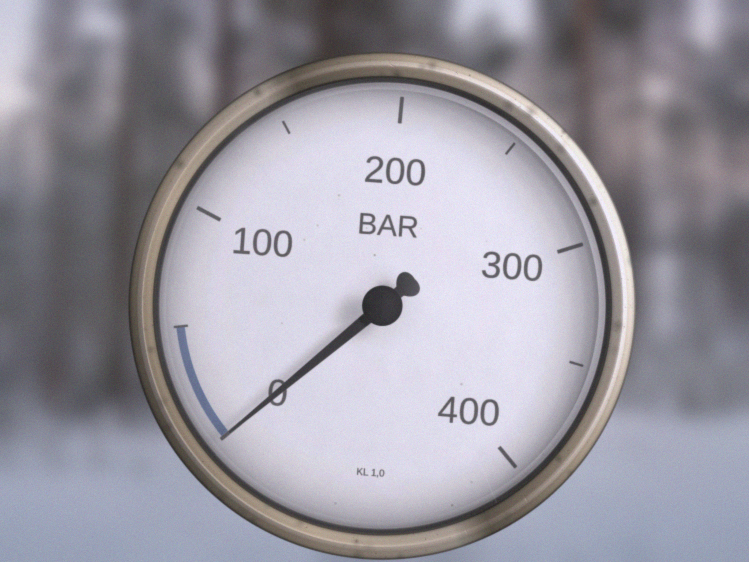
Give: 0 bar
